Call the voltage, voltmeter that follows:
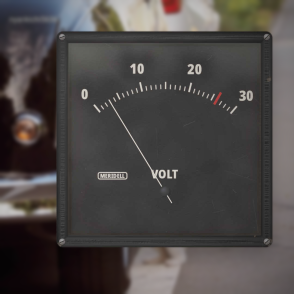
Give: 3 V
